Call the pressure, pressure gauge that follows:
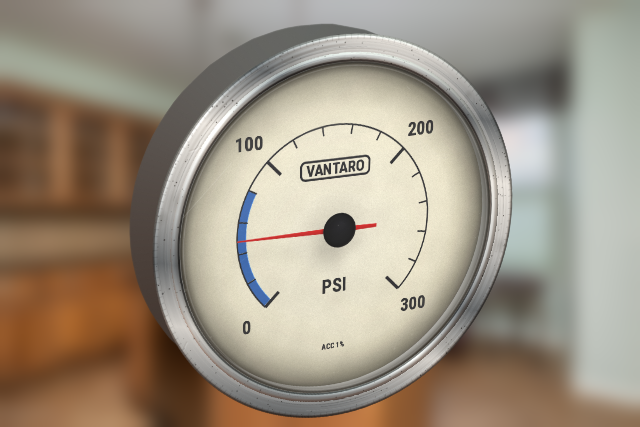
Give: 50 psi
